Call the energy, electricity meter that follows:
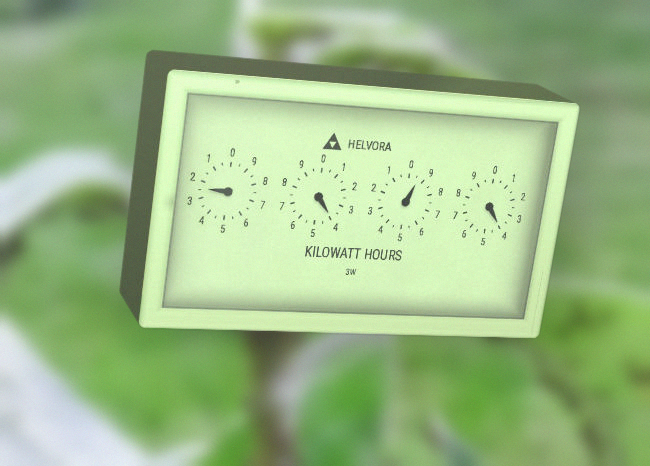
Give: 2394 kWh
